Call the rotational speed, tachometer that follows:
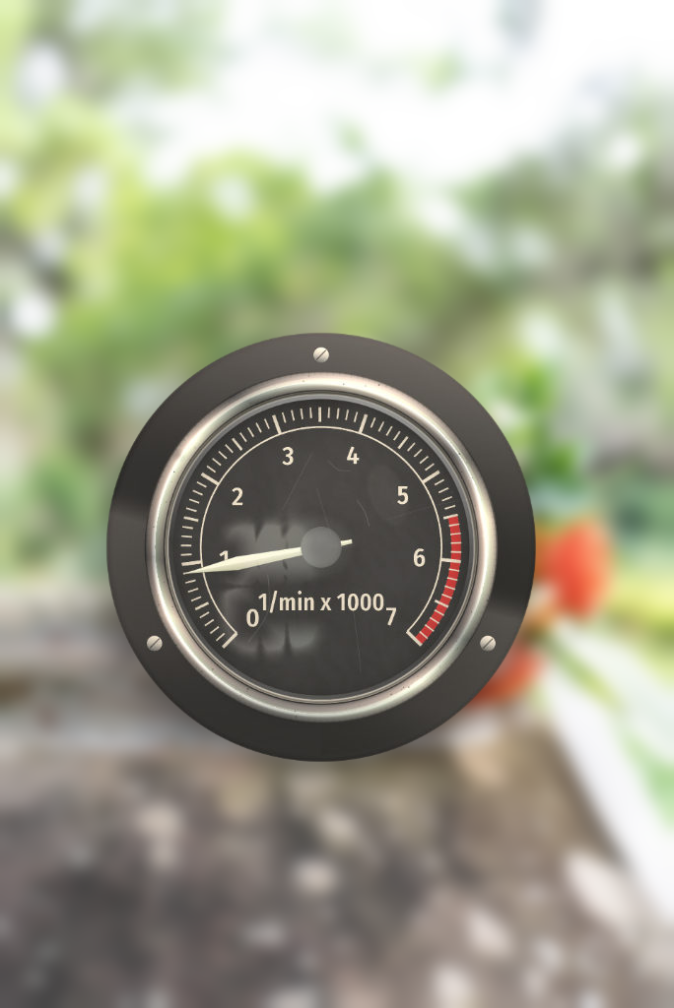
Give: 900 rpm
